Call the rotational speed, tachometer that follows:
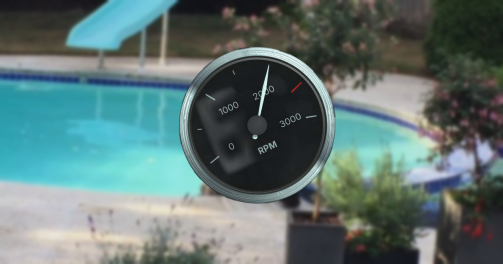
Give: 2000 rpm
